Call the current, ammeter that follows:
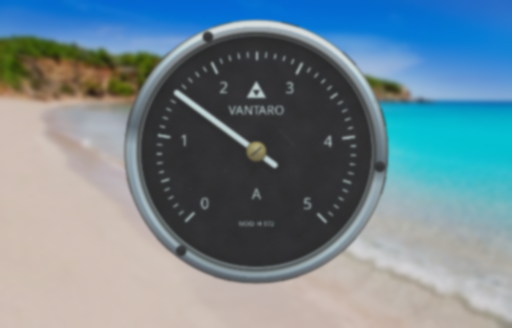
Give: 1.5 A
